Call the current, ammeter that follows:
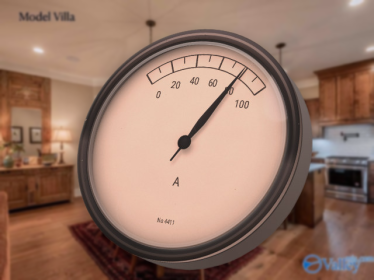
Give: 80 A
